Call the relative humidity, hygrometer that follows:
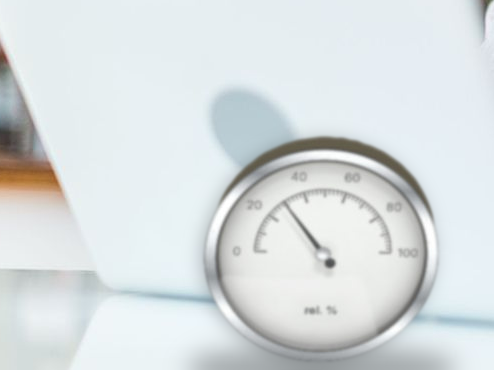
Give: 30 %
